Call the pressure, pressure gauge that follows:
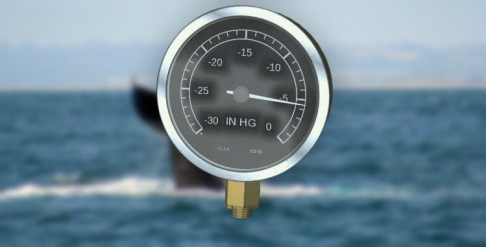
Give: -4.5 inHg
